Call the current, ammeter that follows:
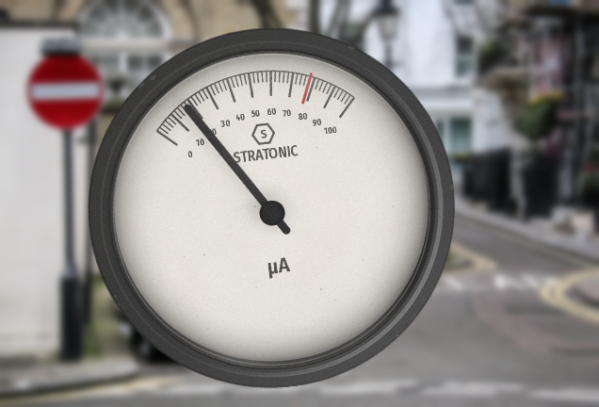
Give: 18 µA
